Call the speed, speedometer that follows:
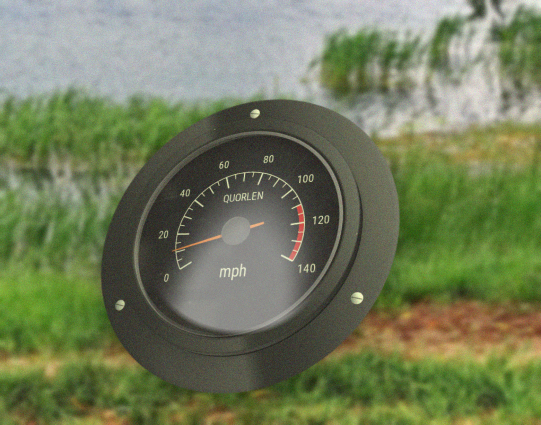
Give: 10 mph
